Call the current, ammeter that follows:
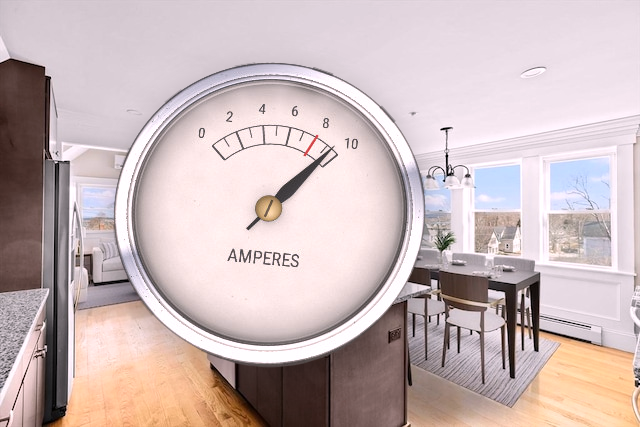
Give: 9.5 A
